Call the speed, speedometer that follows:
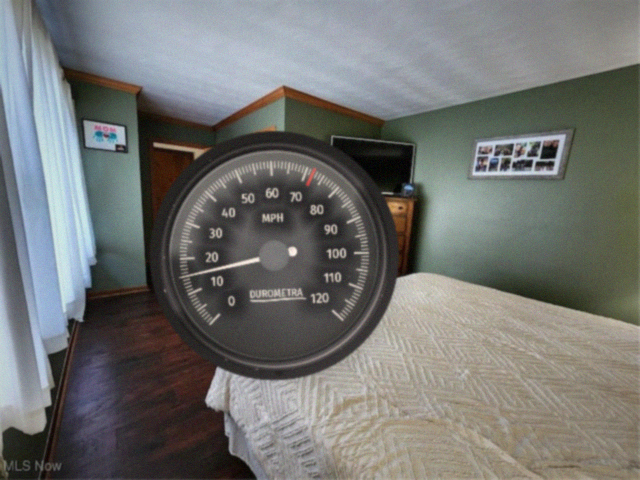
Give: 15 mph
